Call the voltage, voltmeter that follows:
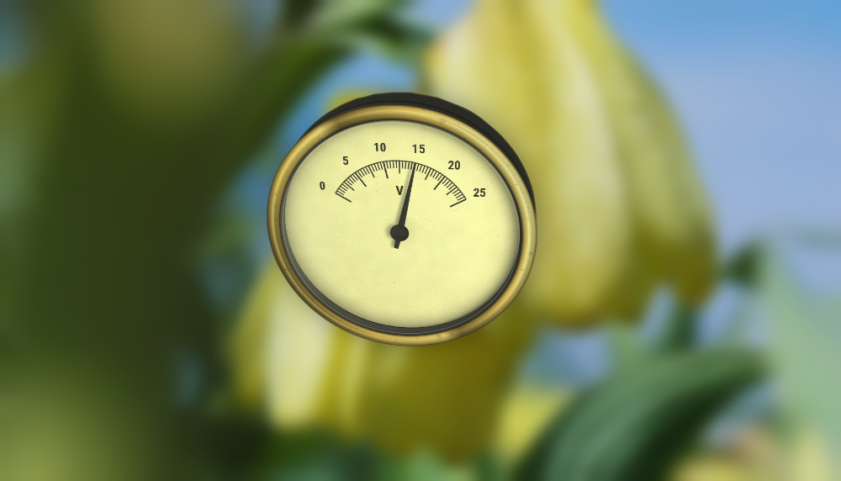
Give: 15 V
